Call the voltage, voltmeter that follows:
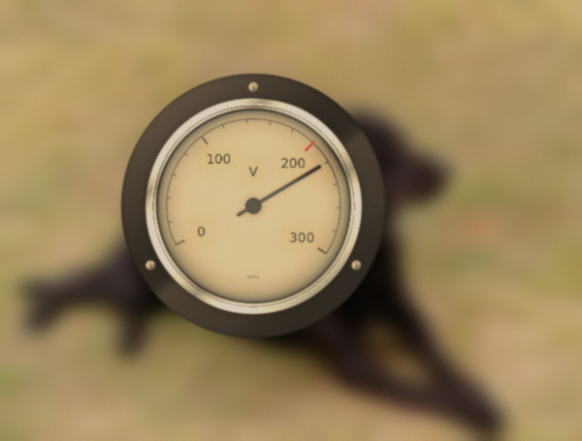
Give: 220 V
